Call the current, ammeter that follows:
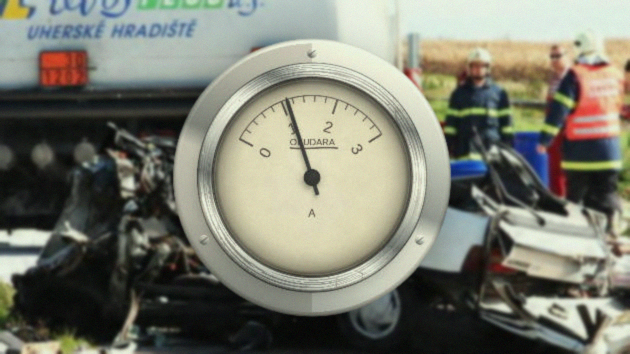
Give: 1.1 A
